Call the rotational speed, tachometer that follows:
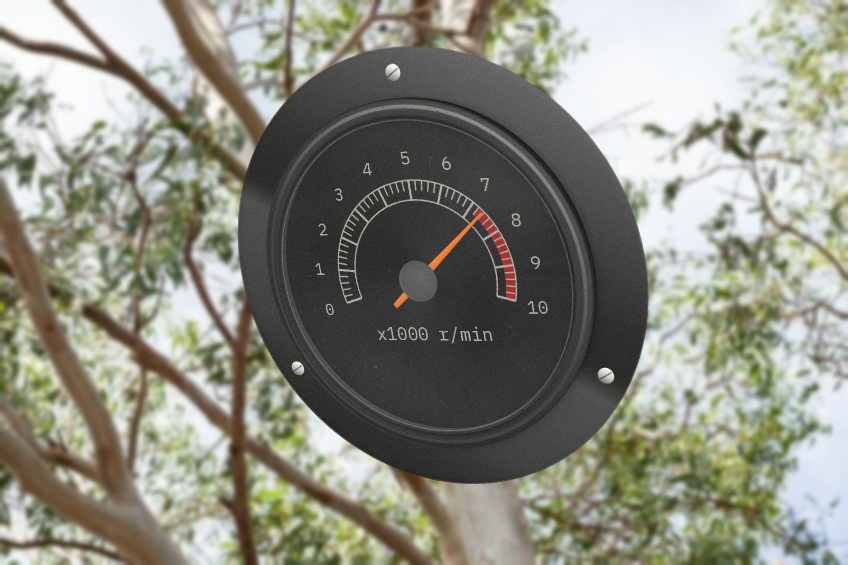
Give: 7400 rpm
